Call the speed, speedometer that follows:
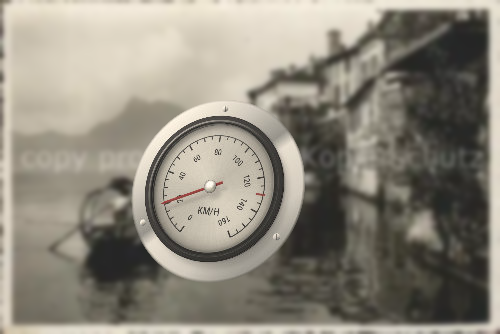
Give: 20 km/h
